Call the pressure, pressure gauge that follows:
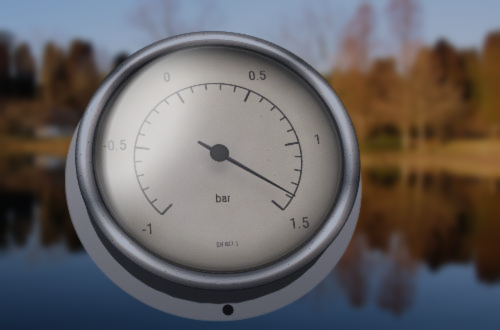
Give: 1.4 bar
